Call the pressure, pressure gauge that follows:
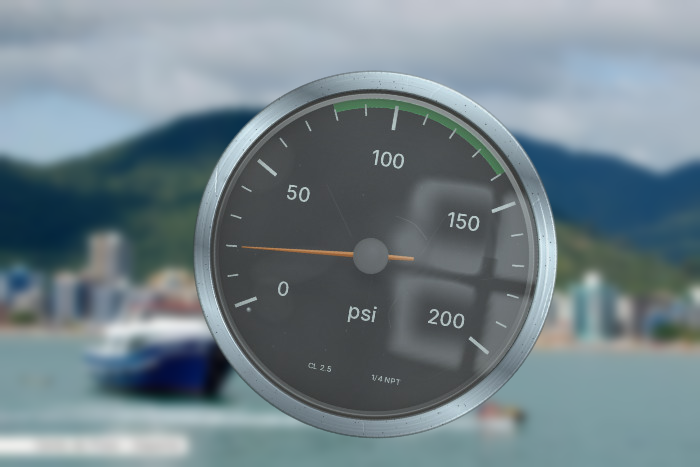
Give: 20 psi
